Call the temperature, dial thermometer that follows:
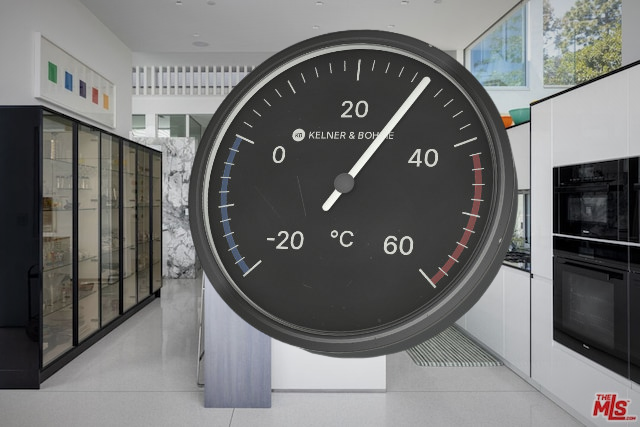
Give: 30 °C
